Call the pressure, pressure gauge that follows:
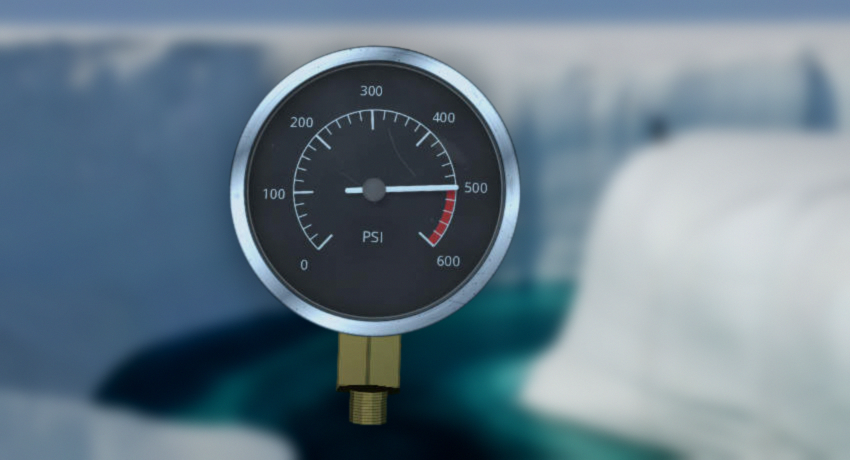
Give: 500 psi
